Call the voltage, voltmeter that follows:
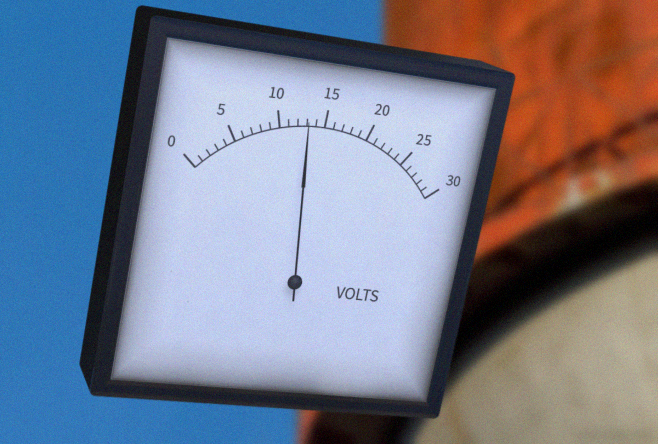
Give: 13 V
